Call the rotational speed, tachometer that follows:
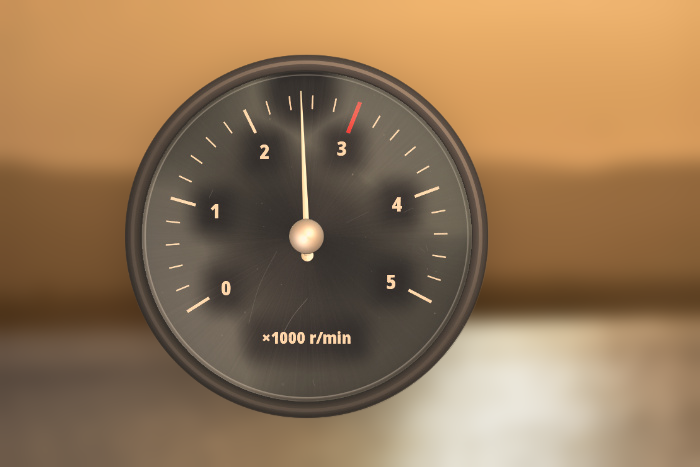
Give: 2500 rpm
